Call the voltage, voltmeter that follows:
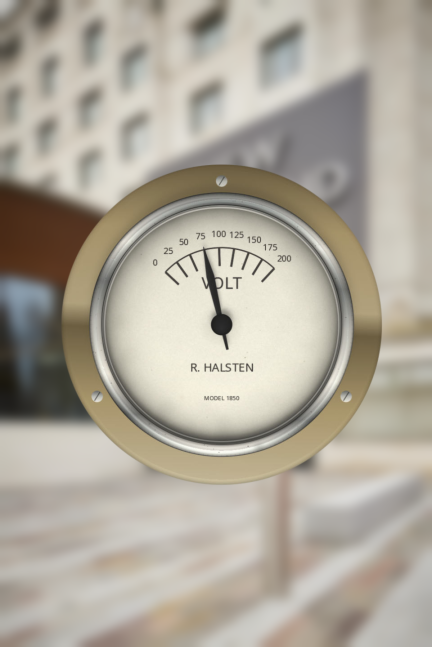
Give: 75 V
